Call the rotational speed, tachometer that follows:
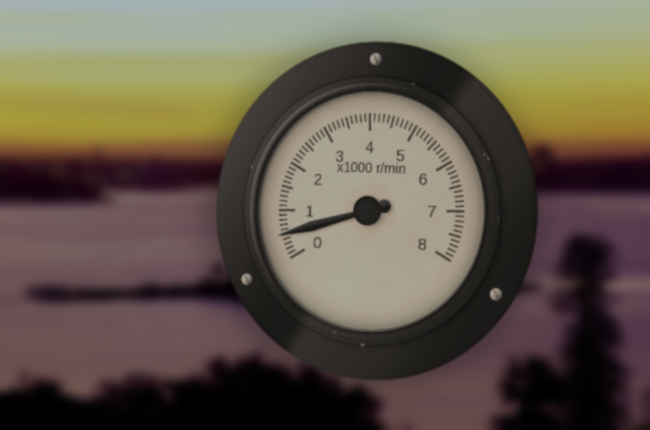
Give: 500 rpm
